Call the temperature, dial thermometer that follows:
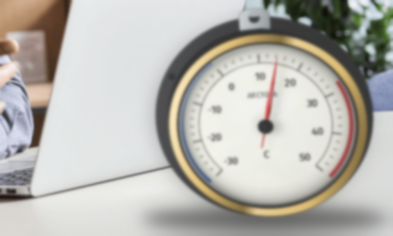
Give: 14 °C
